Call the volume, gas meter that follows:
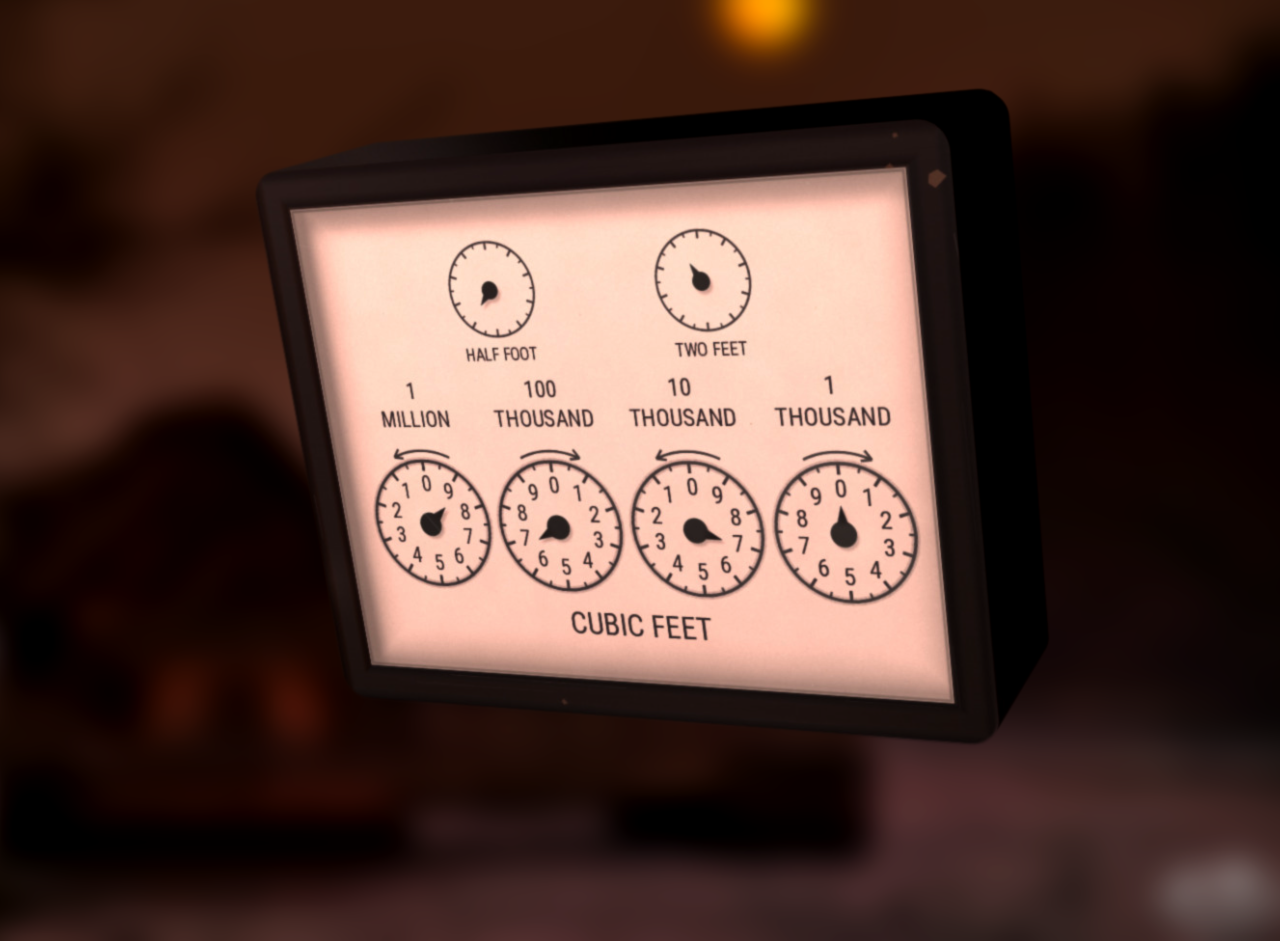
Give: 867000 ft³
